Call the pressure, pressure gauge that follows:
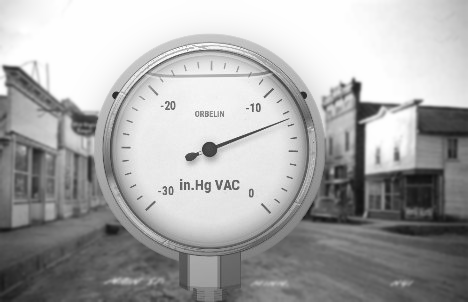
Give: -7.5 inHg
